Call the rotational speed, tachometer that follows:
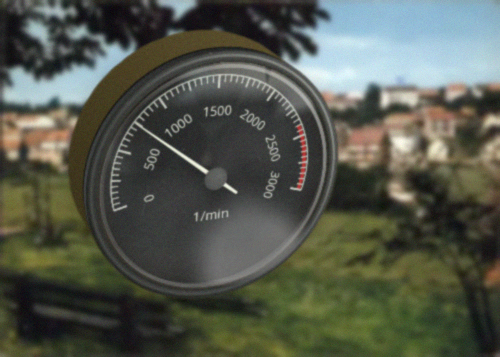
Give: 750 rpm
